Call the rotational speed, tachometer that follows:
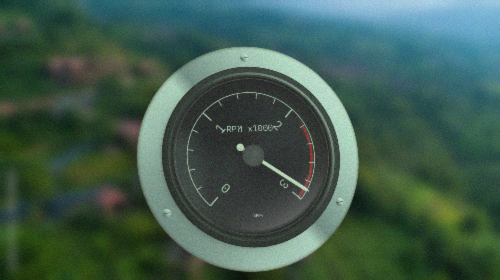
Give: 2900 rpm
